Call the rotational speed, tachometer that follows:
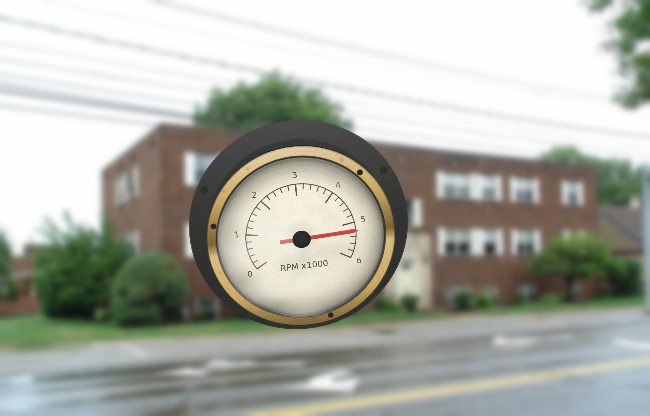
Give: 5200 rpm
